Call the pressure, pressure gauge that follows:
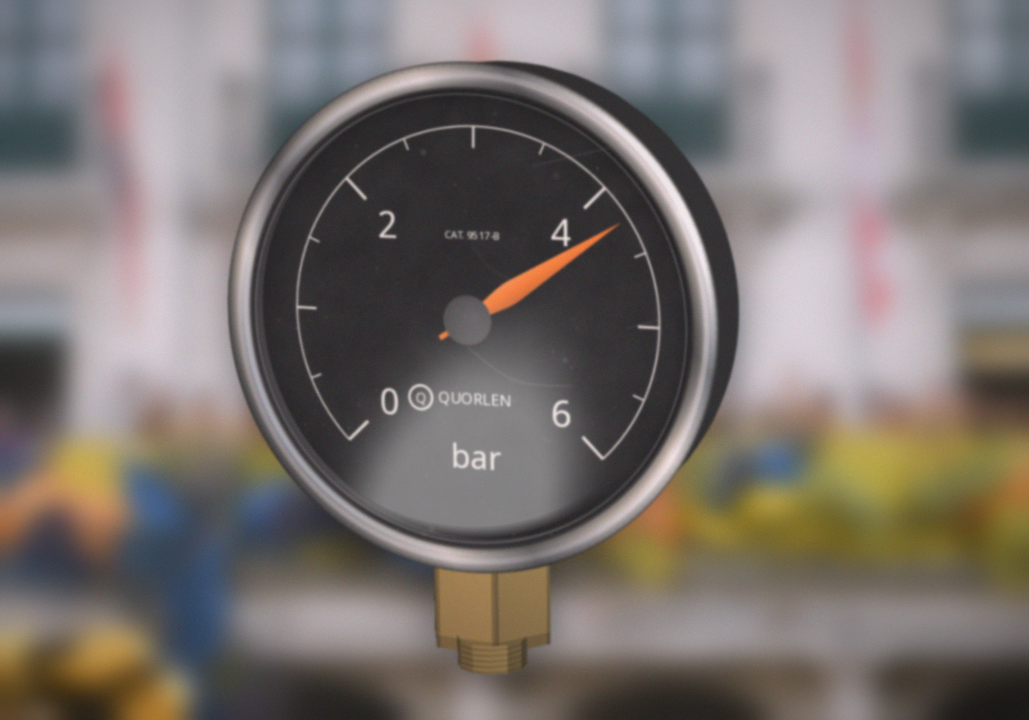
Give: 4.25 bar
